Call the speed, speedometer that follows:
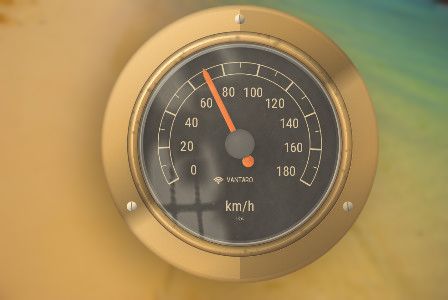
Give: 70 km/h
